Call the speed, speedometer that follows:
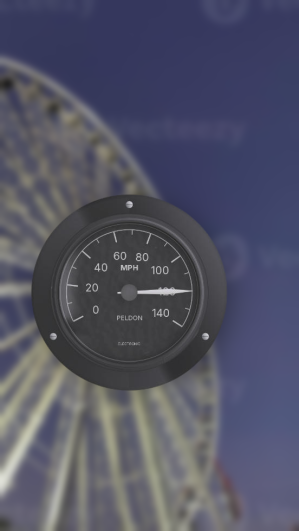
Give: 120 mph
